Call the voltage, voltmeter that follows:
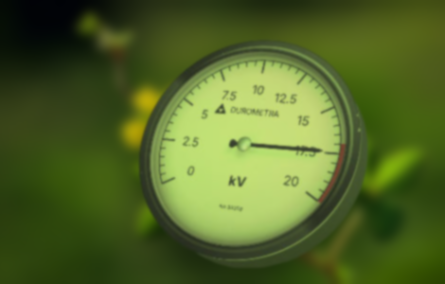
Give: 17.5 kV
